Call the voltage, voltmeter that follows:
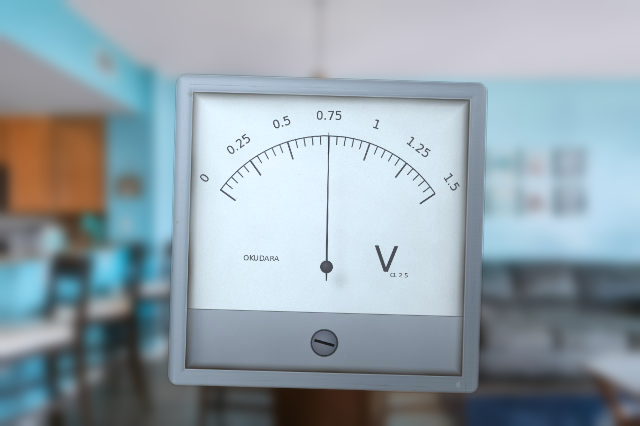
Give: 0.75 V
